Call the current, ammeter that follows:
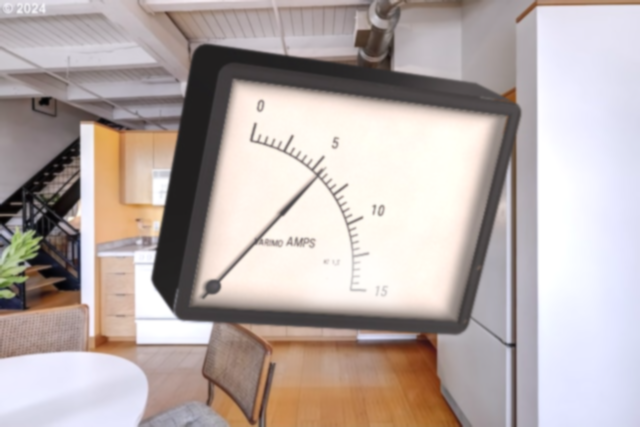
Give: 5.5 A
